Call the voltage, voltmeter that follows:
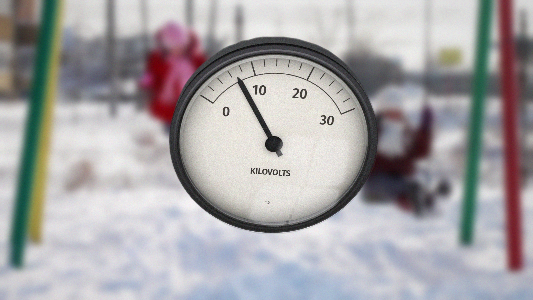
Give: 7 kV
